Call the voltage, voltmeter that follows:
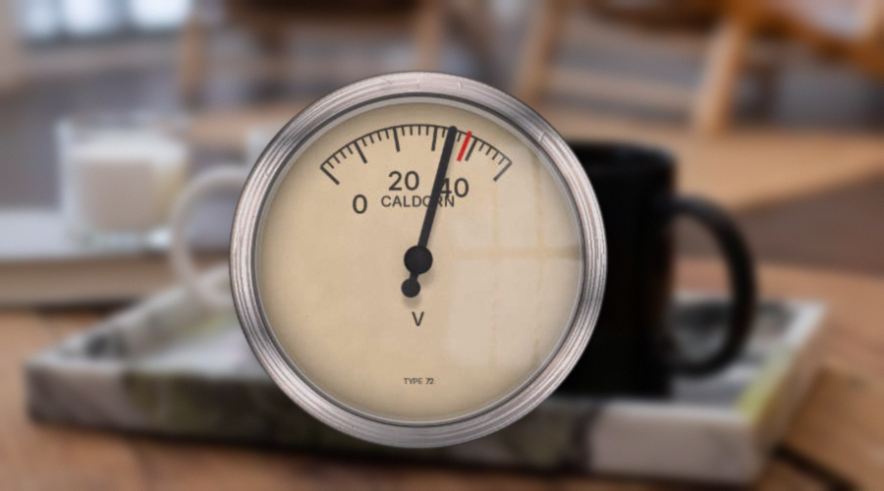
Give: 34 V
